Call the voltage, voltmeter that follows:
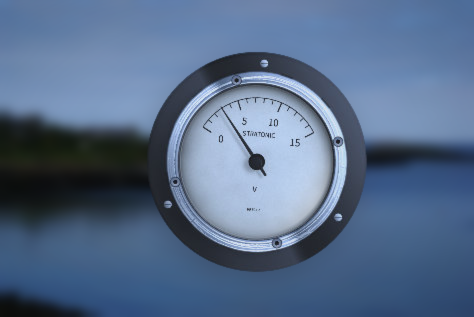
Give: 3 V
